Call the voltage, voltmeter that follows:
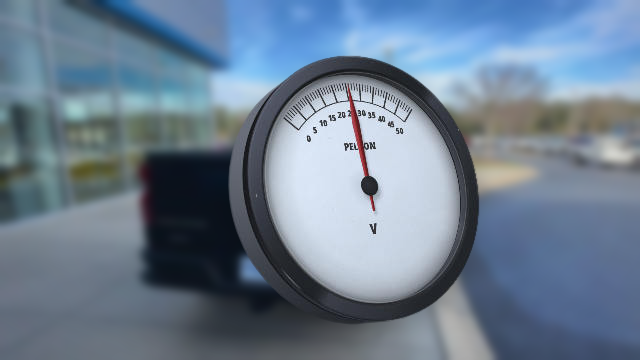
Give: 25 V
